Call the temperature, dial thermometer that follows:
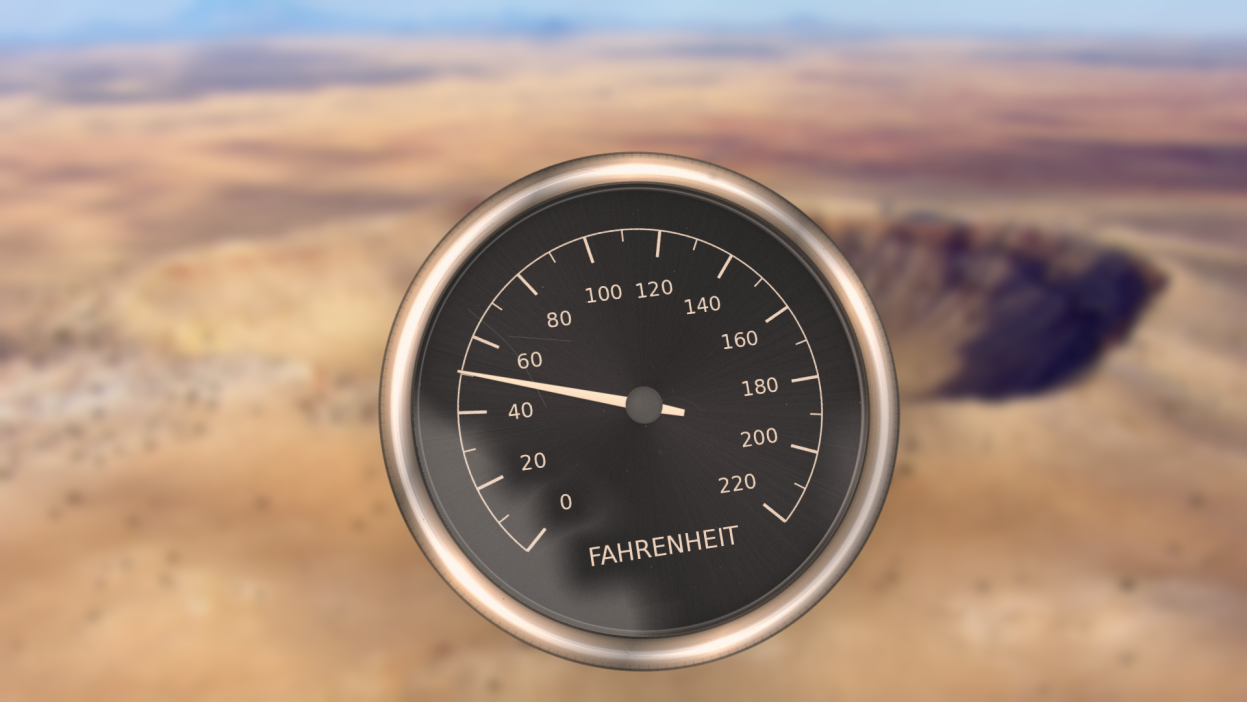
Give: 50 °F
